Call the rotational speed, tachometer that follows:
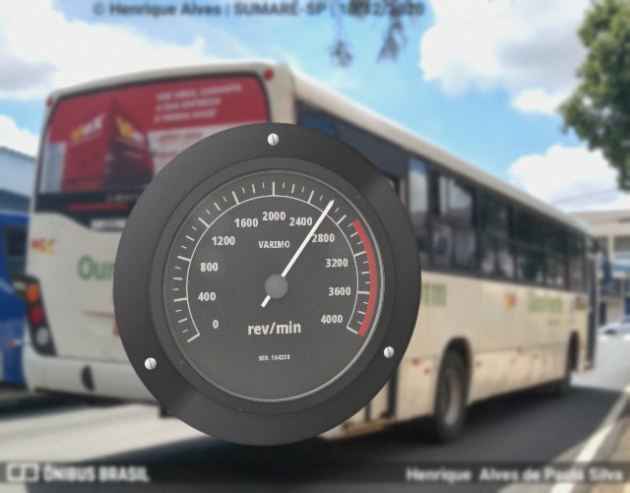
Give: 2600 rpm
